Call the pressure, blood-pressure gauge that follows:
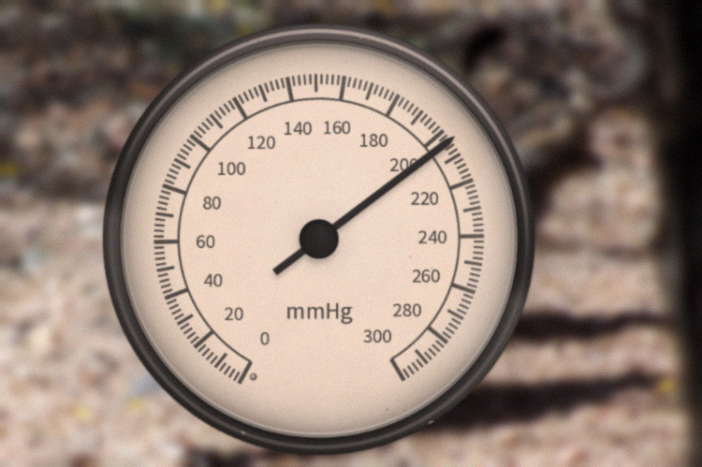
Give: 204 mmHg
